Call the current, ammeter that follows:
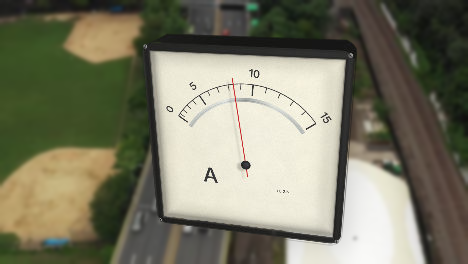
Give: 8.5 A
